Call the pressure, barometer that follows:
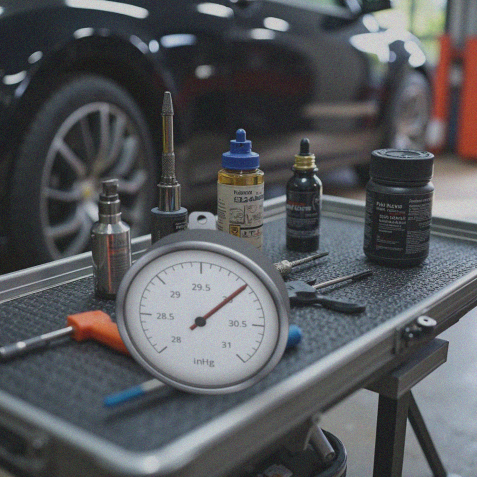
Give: 30 inHg
